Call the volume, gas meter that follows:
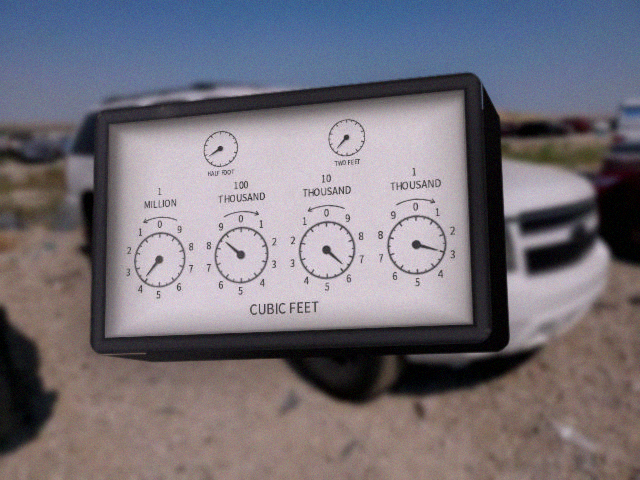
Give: 386300 ft³
